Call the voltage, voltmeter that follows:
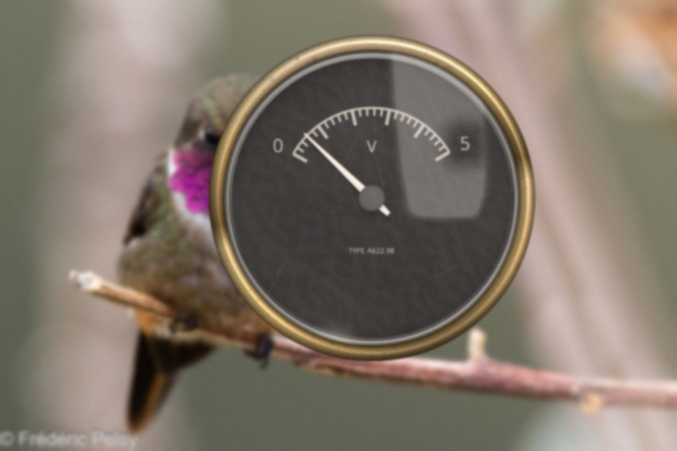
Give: 0.6 V
